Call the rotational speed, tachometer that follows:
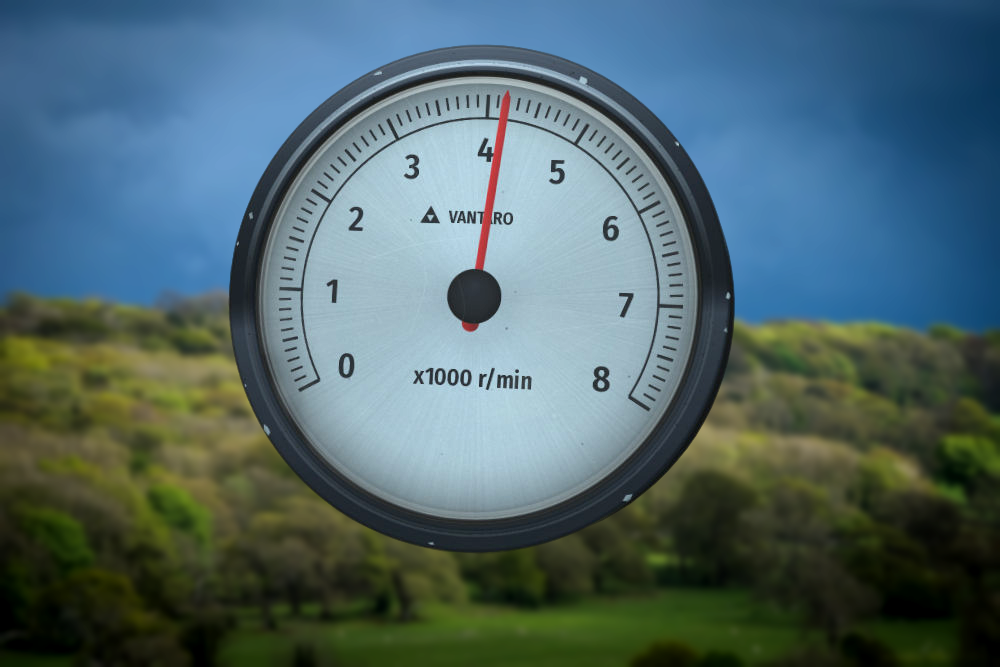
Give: 4200 rpm
